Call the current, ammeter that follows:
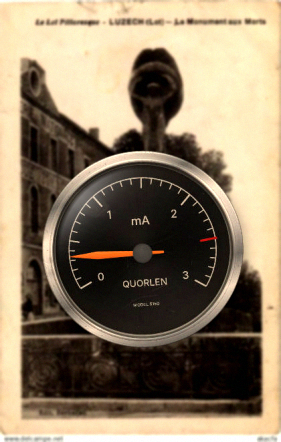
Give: 0.35 mA
